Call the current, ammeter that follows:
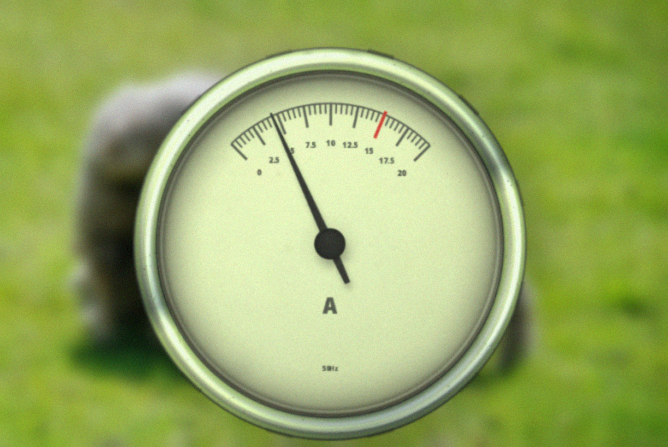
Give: 4.5 A
